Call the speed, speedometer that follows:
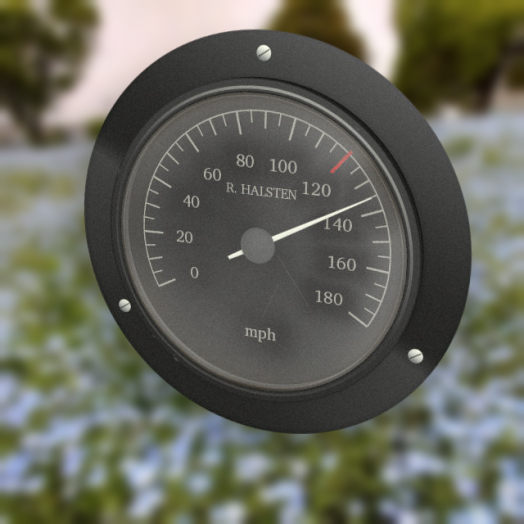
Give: 135 mph
